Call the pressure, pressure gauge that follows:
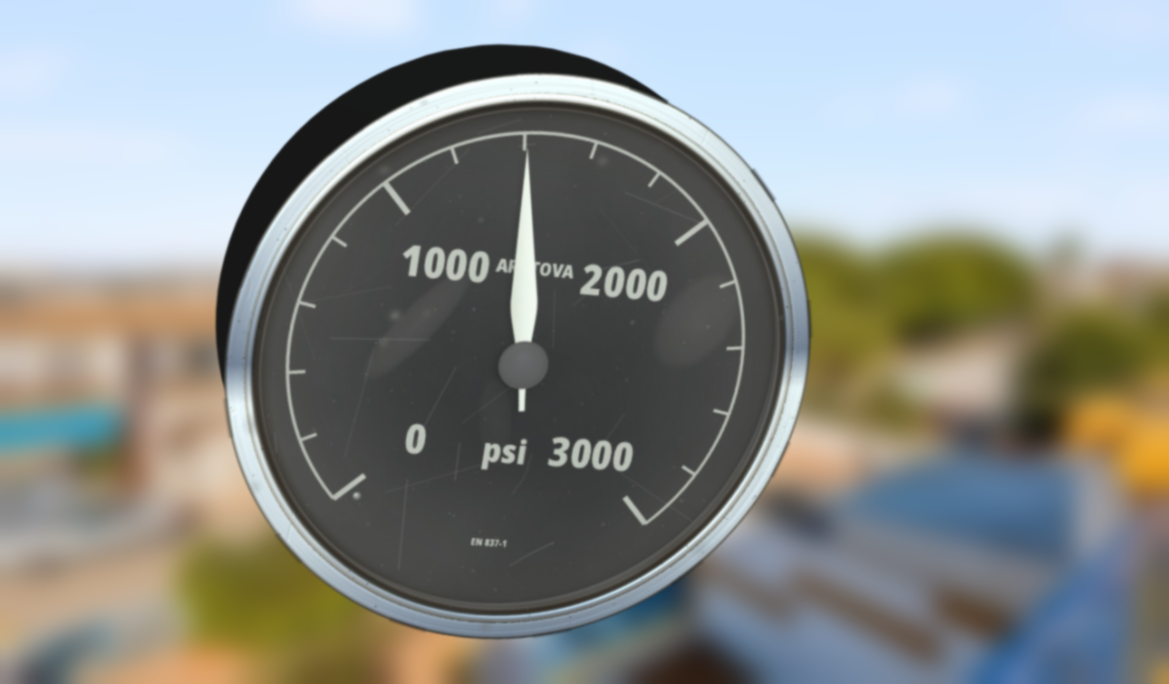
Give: 1400 psi
